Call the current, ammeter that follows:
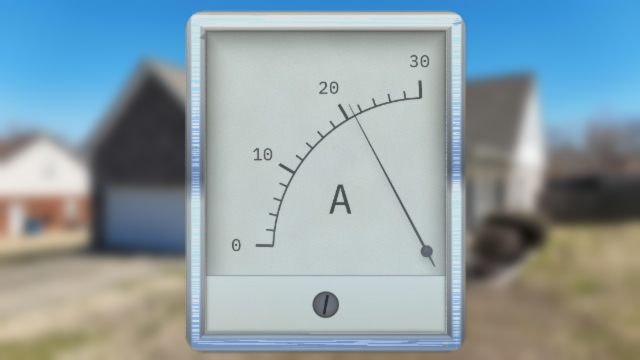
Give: 21 A
